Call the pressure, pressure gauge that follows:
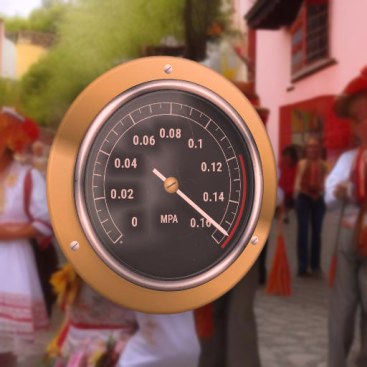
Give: 0.155 MPa
